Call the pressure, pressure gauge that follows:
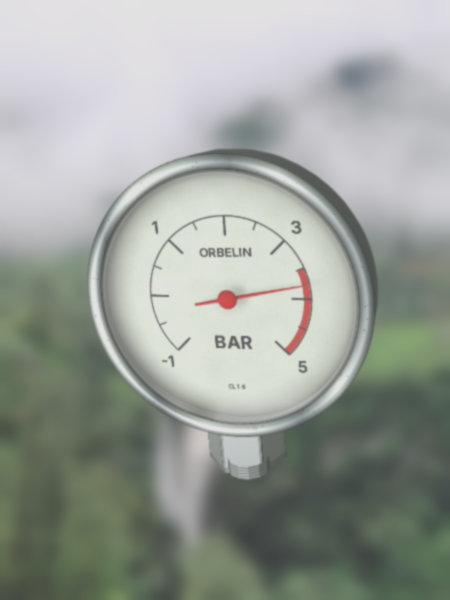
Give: 3.75 bar
